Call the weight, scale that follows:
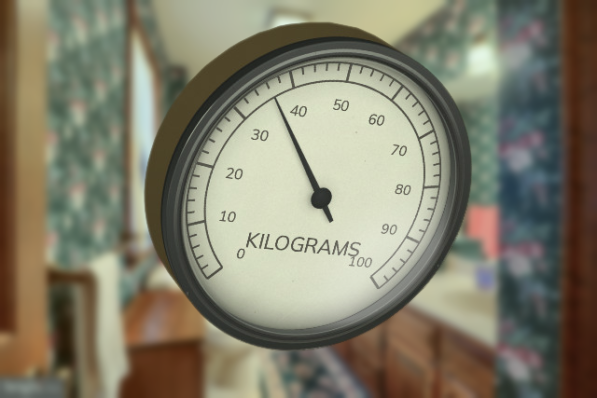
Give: 36 kg
